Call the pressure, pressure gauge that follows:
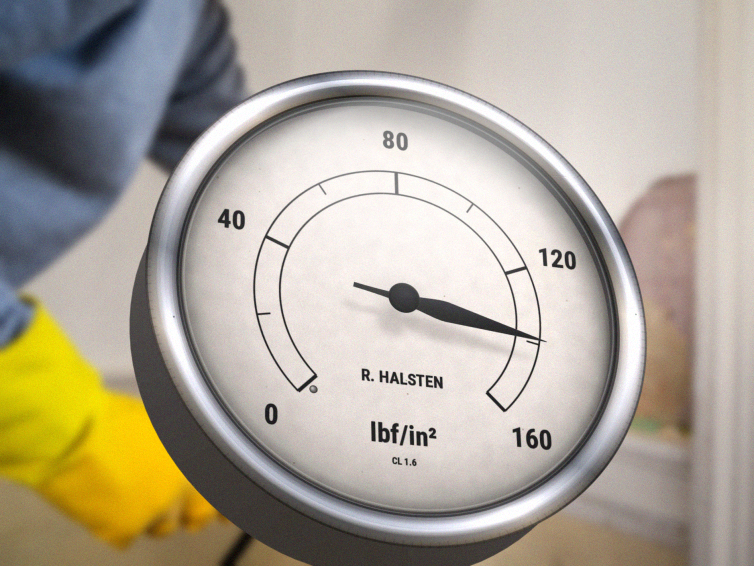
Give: 140 psi
